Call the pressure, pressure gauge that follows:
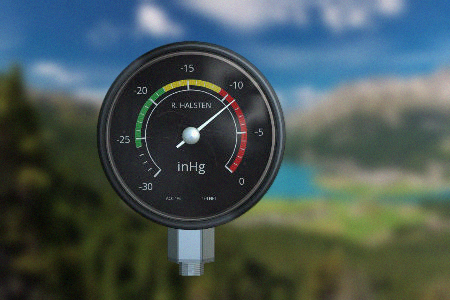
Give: -9 inHg
